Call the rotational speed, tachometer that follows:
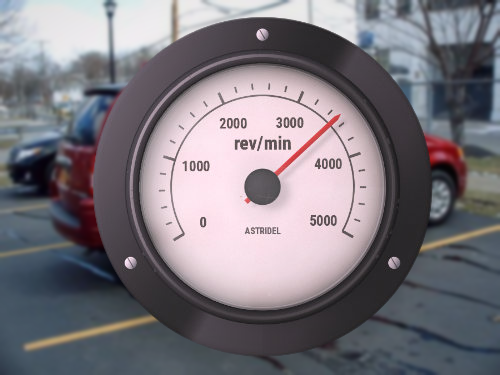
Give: 3500 rpm
